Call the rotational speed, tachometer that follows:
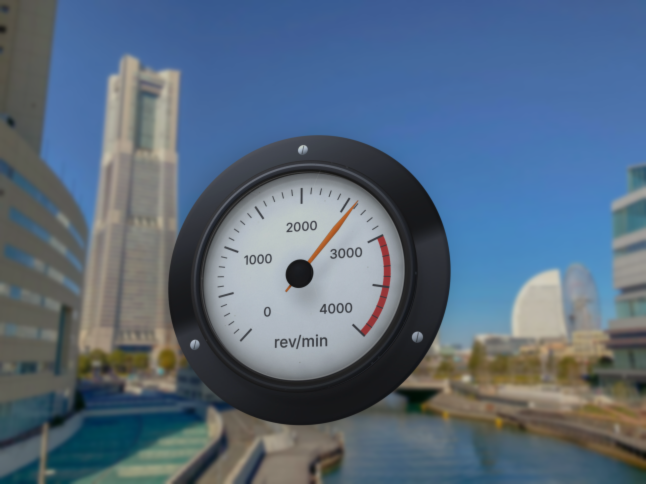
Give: 2600 rpm
